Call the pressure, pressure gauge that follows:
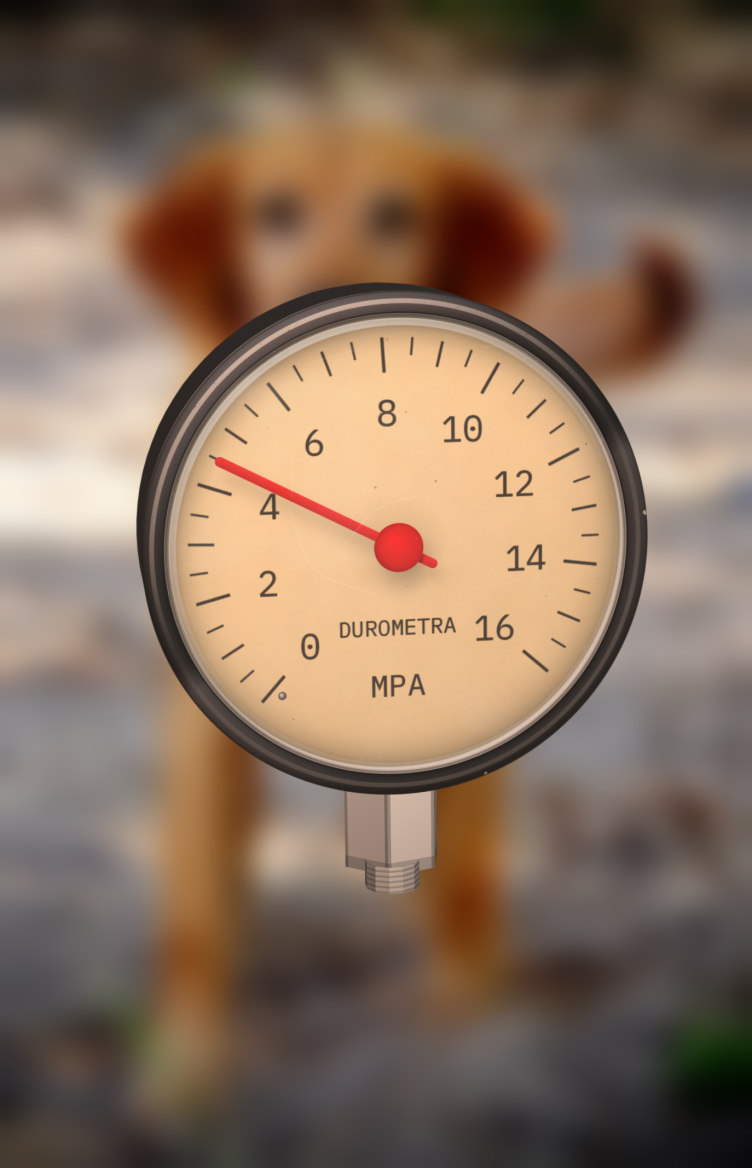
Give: 4.5 MPa
